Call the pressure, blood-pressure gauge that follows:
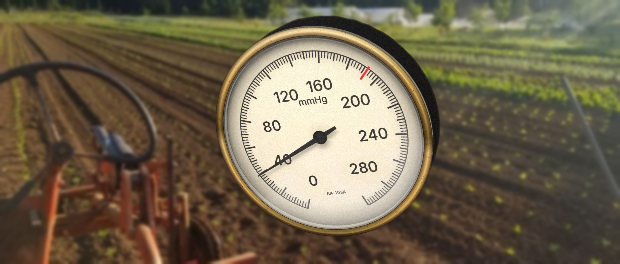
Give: 40 mmHg
